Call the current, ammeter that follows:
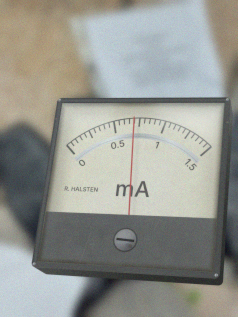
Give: 0.7 mA
